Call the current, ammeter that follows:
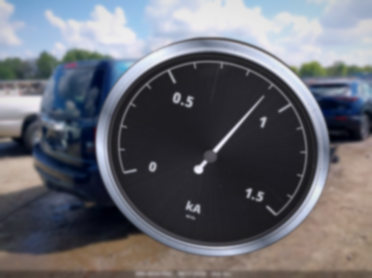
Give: 0.9 kA
